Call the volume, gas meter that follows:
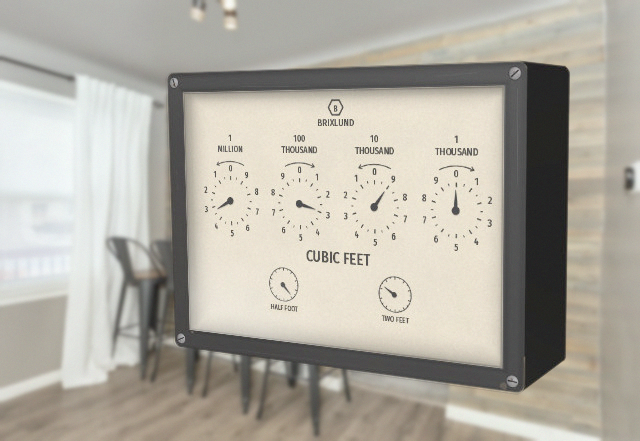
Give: 329000 ft³
